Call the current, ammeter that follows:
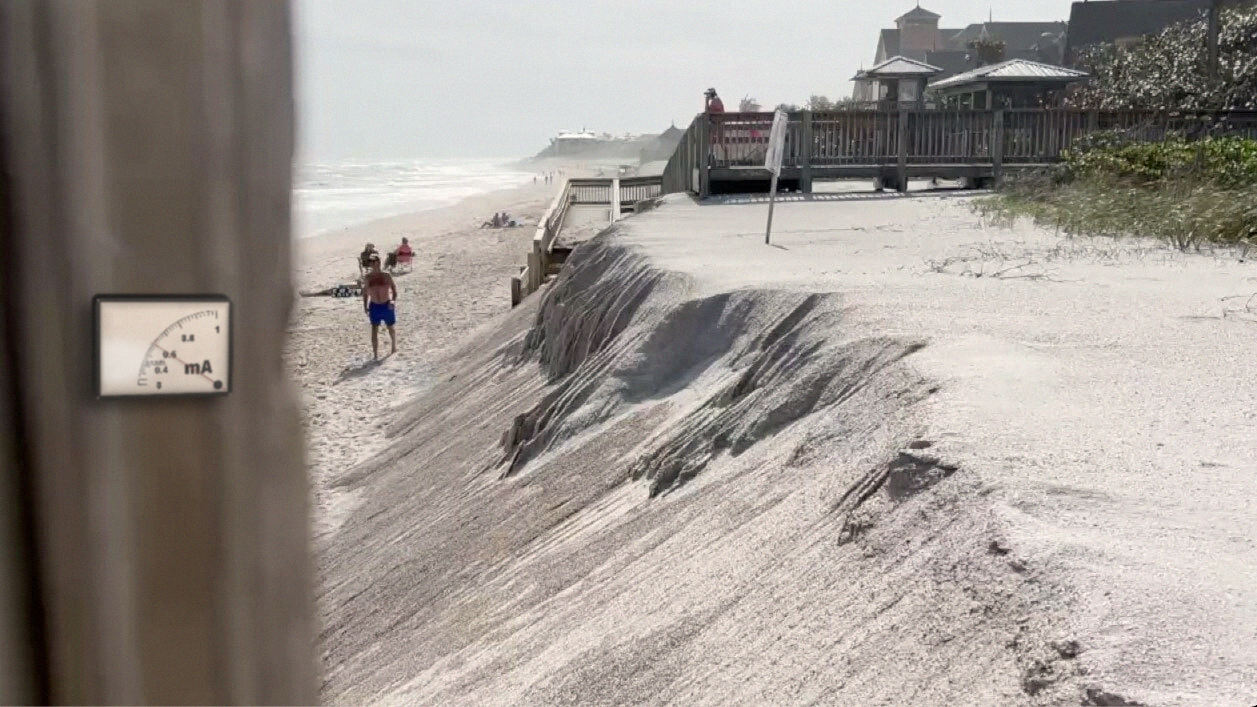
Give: 0.6 mA
